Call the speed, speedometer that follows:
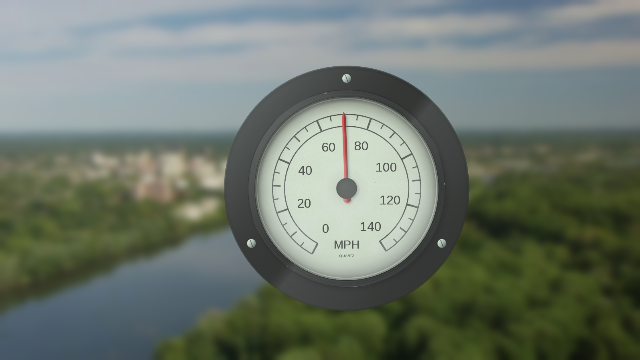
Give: 70 mph
